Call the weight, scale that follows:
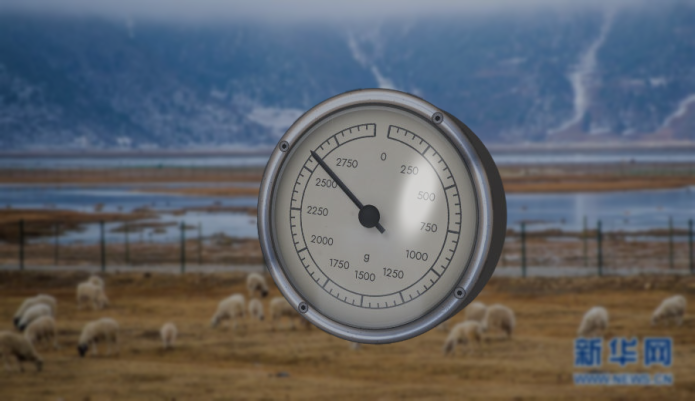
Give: 2600 g
